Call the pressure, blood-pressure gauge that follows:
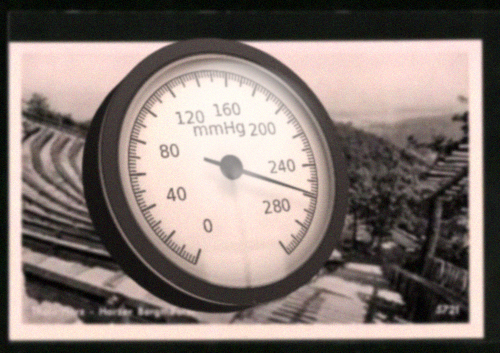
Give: 260 mmHg
